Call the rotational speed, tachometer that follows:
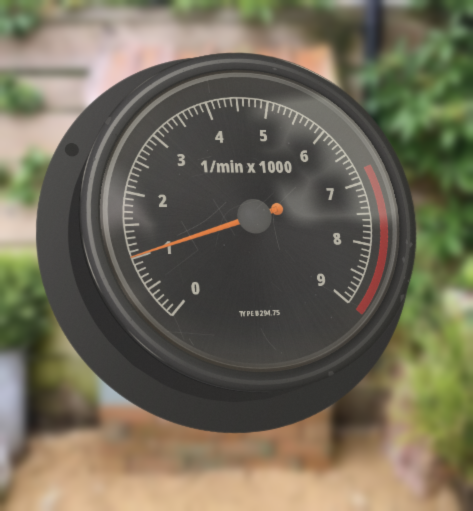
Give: 1000 rpm
